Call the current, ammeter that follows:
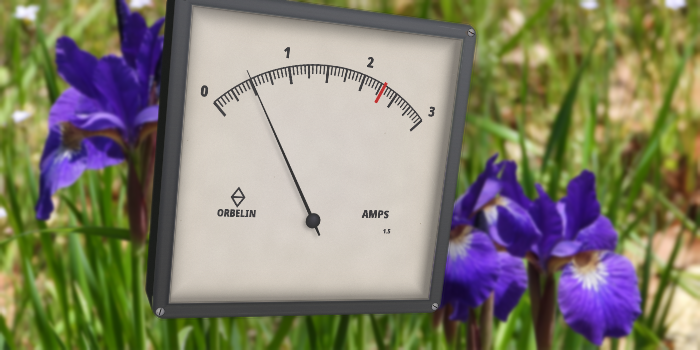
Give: 0.5 A
